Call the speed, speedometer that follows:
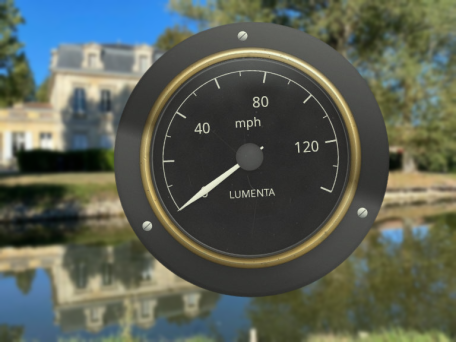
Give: 0 mph
